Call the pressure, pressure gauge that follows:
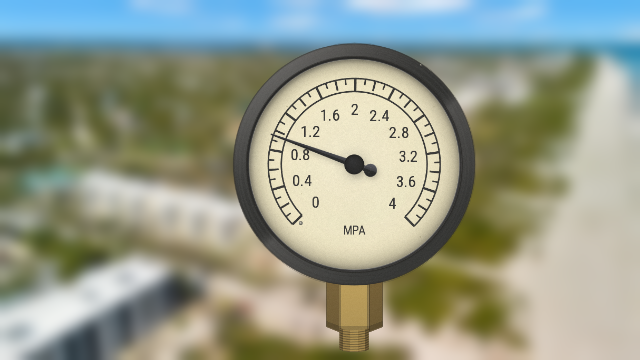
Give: 0.95 MPa
